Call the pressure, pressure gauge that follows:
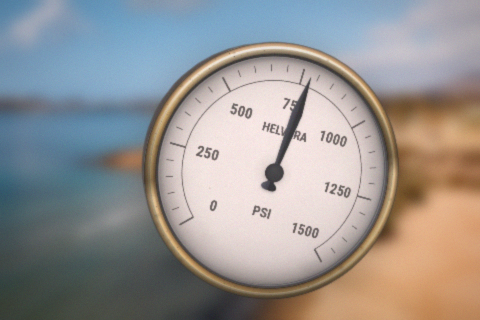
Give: 775 psi
